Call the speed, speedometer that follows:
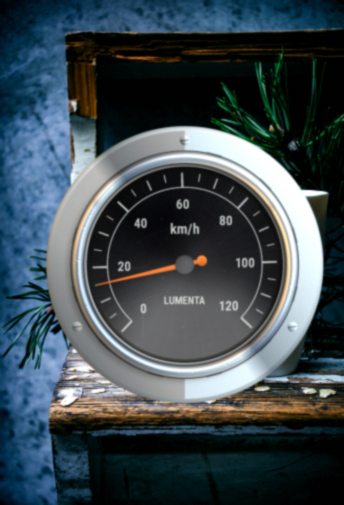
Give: 15 km/h
